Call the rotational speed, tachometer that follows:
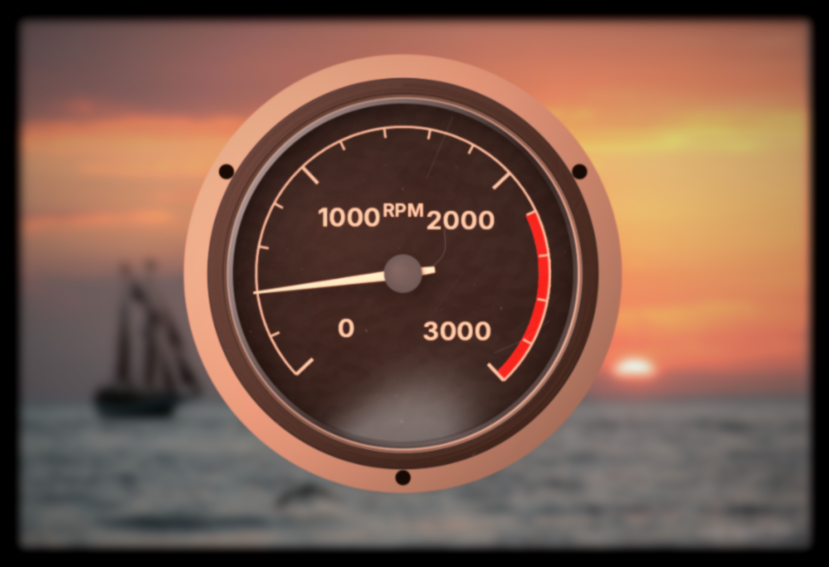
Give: 400 rpm
